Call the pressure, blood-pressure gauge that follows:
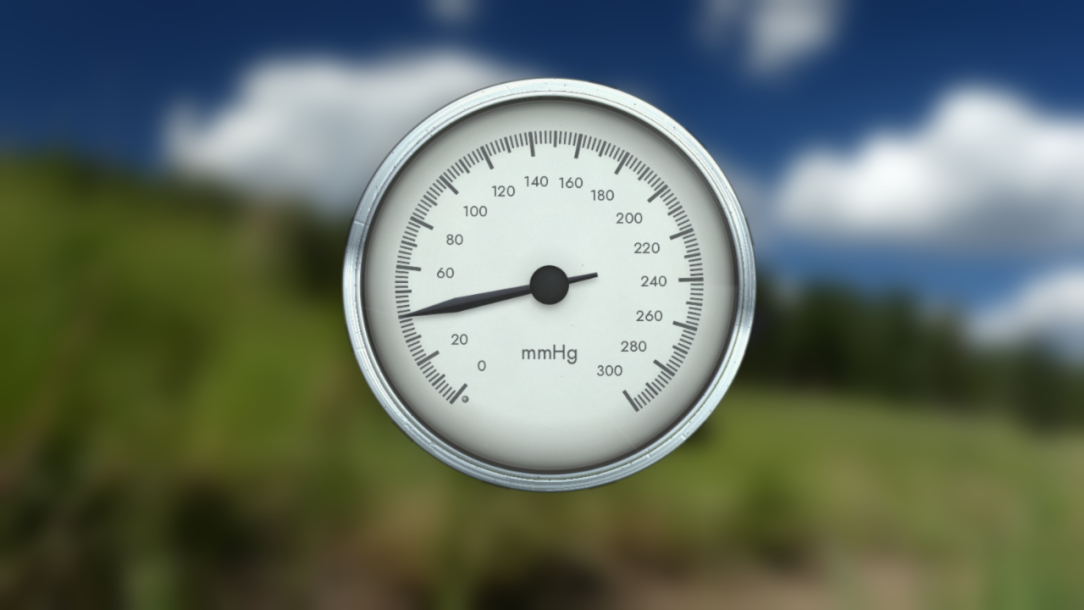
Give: 40 mmHg
